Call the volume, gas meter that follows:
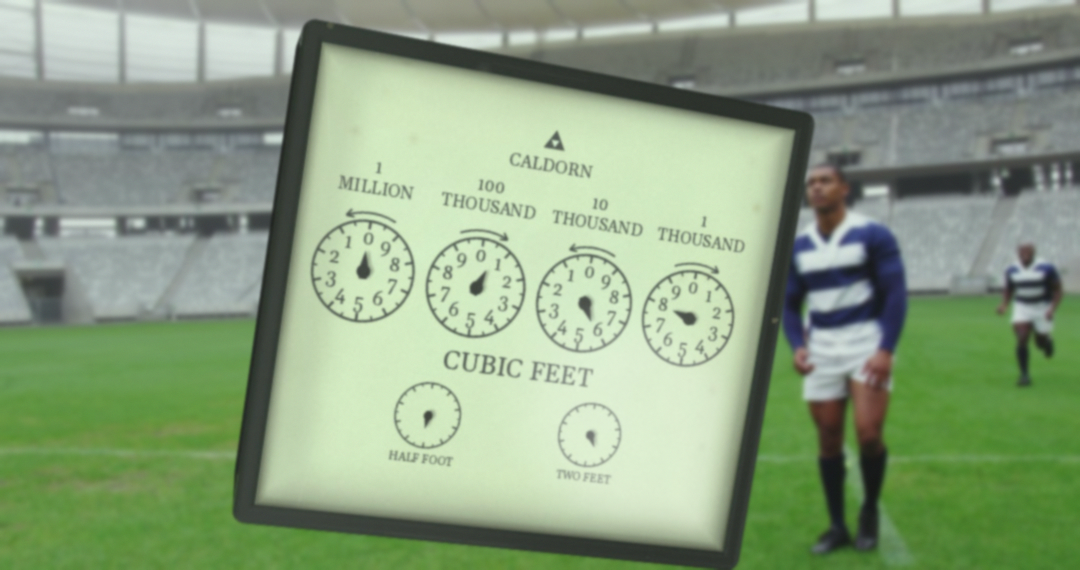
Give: 5800 ft³
